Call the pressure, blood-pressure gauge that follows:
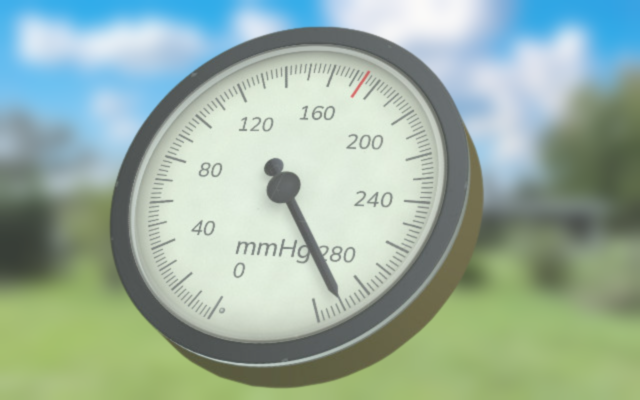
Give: 290 mmHg
